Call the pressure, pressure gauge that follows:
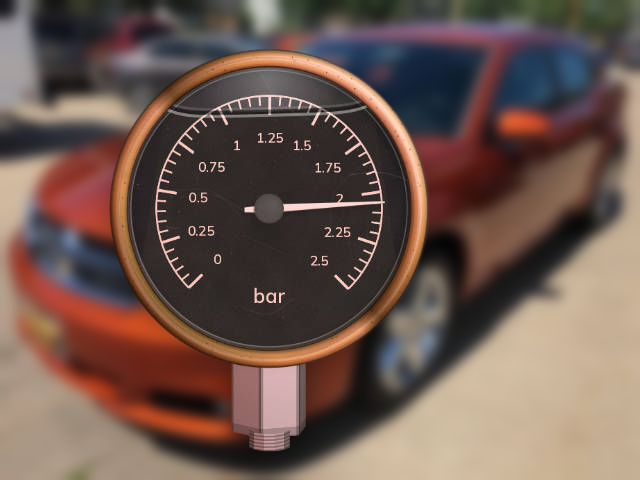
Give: 2.05 bar
